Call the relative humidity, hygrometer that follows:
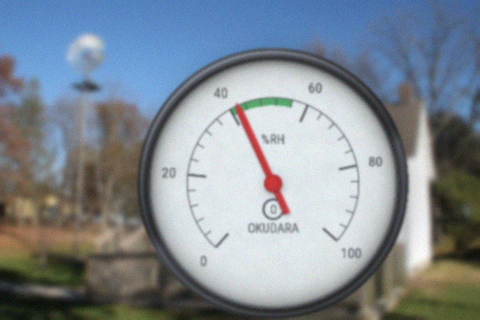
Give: 42 %
